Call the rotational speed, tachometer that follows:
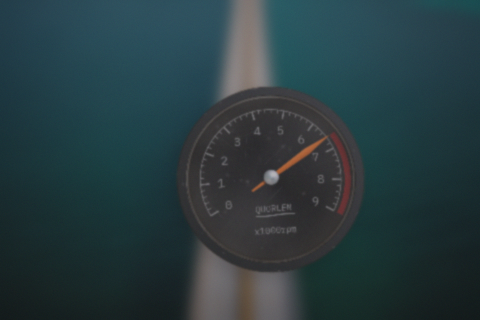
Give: 6600 rpm
